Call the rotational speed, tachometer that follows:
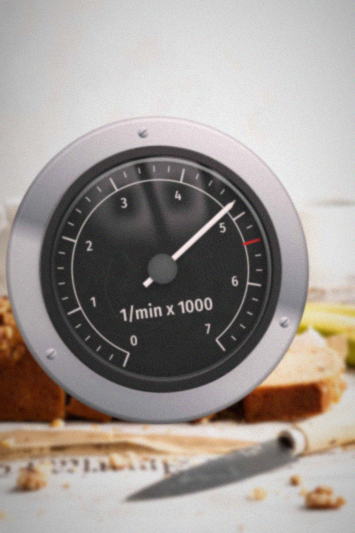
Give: 4800 rpm
